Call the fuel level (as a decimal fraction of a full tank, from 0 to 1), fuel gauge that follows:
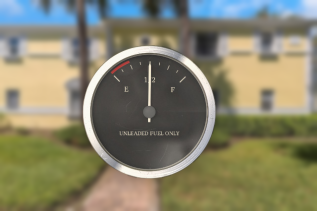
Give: 0.5
